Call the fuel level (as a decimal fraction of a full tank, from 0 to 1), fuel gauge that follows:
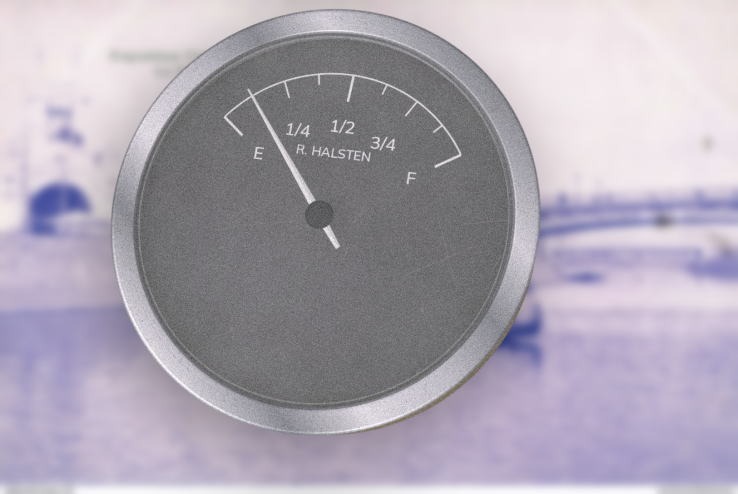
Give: 0.125
